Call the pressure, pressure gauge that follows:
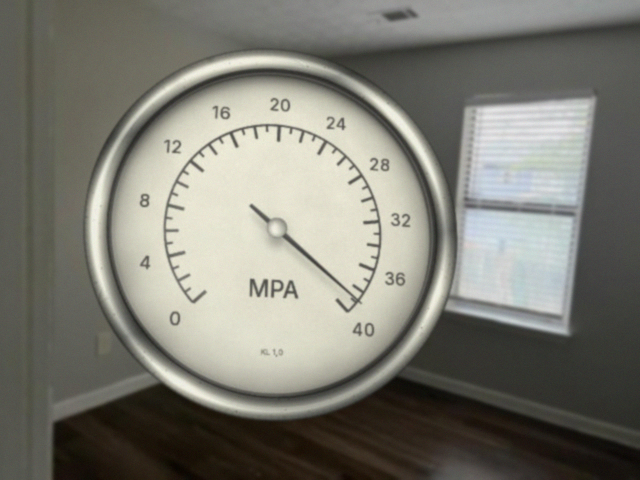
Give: 39 MPa
